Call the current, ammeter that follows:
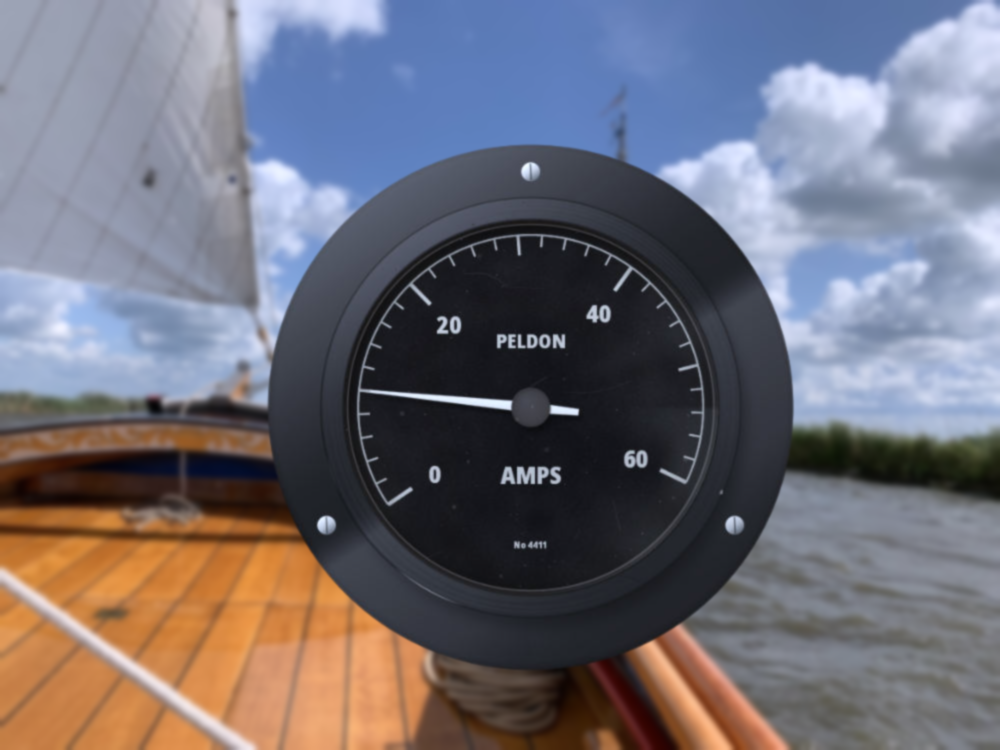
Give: 10 A
